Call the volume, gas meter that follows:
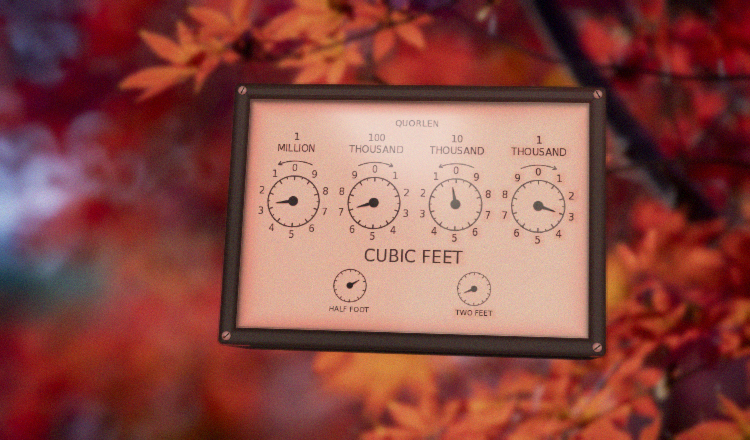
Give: 270300 ft³
